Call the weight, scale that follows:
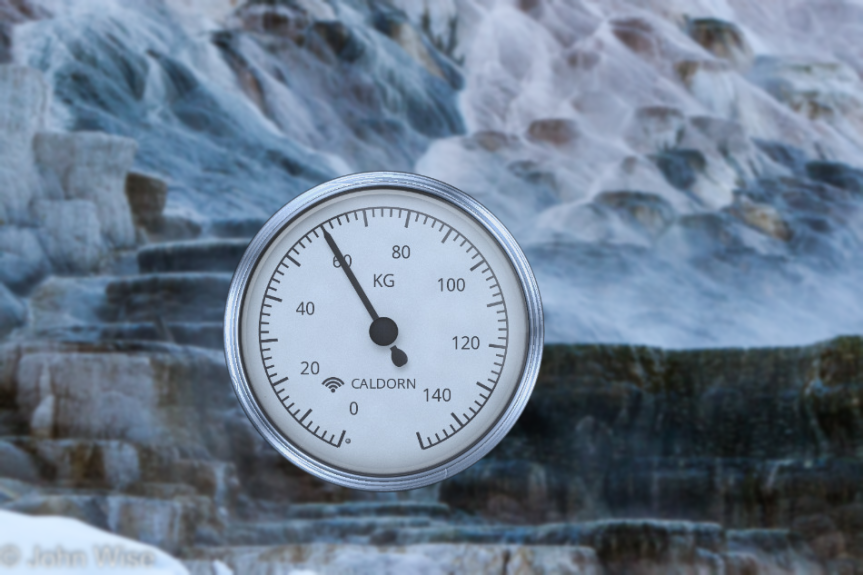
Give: 60 kg
